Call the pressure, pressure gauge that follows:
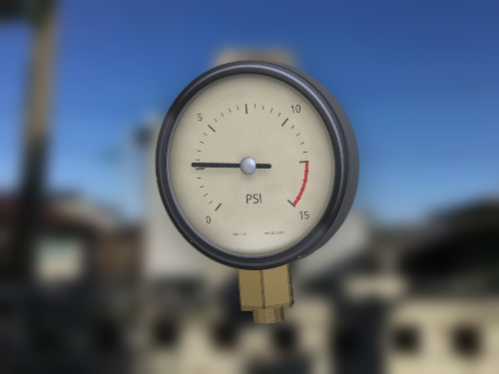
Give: 2.75 psi
